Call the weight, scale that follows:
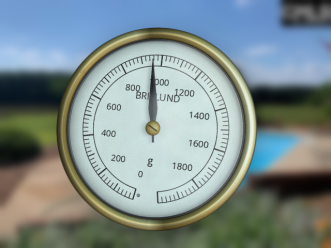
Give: 960 g
